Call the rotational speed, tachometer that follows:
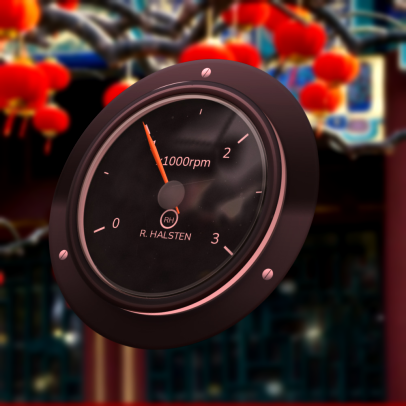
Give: 1000 rpm
